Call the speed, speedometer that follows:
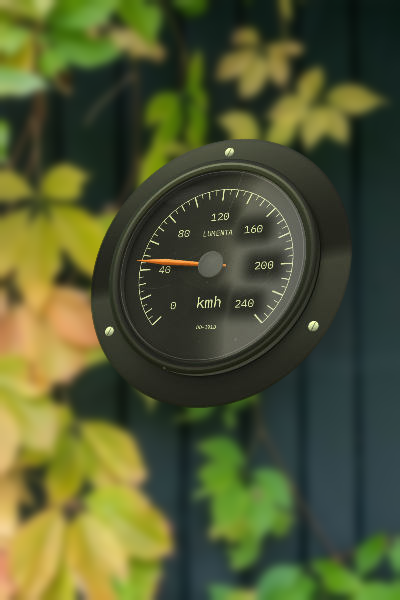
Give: 45 km/h
